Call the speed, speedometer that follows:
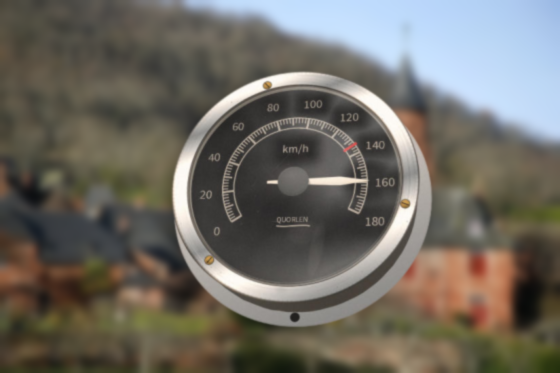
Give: 160 km/h
